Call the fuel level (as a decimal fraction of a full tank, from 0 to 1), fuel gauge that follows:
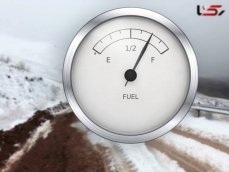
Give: 0.75
